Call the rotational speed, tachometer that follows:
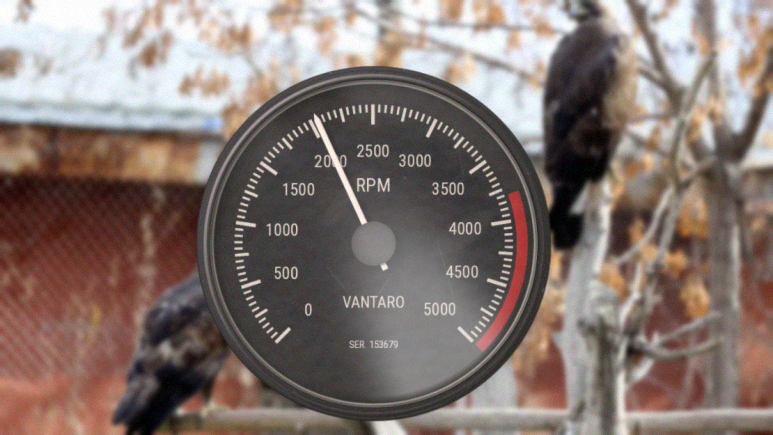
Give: 2050 rpm
